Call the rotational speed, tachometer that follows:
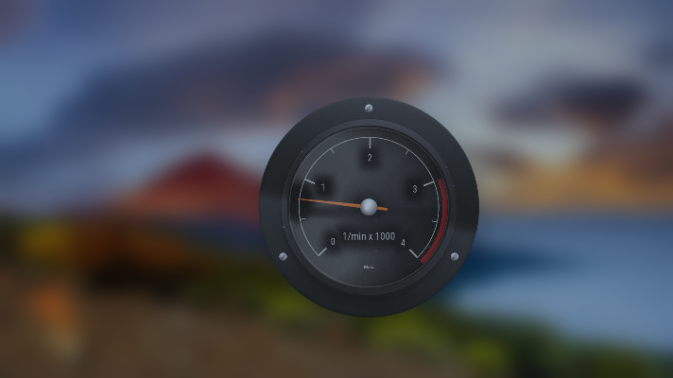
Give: 750 rpm
